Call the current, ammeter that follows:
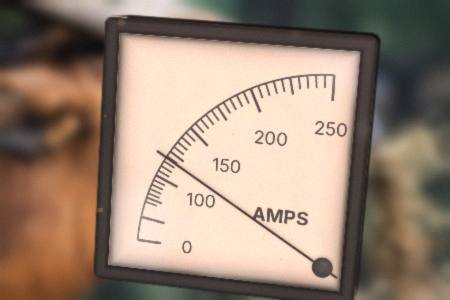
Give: 120 A
